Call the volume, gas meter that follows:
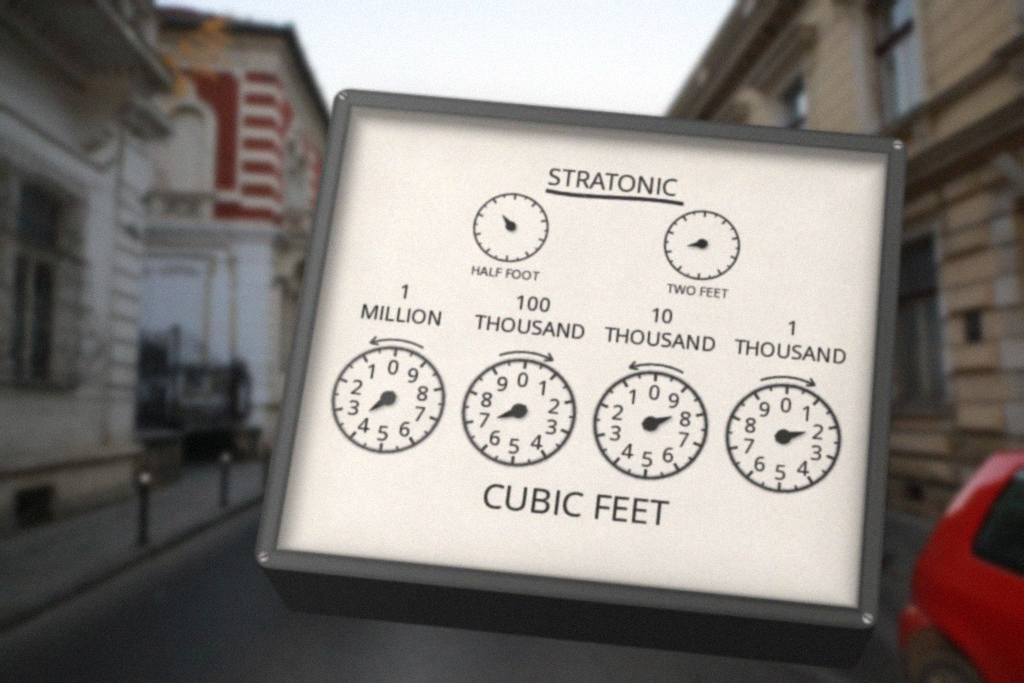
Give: 368200 ft³
